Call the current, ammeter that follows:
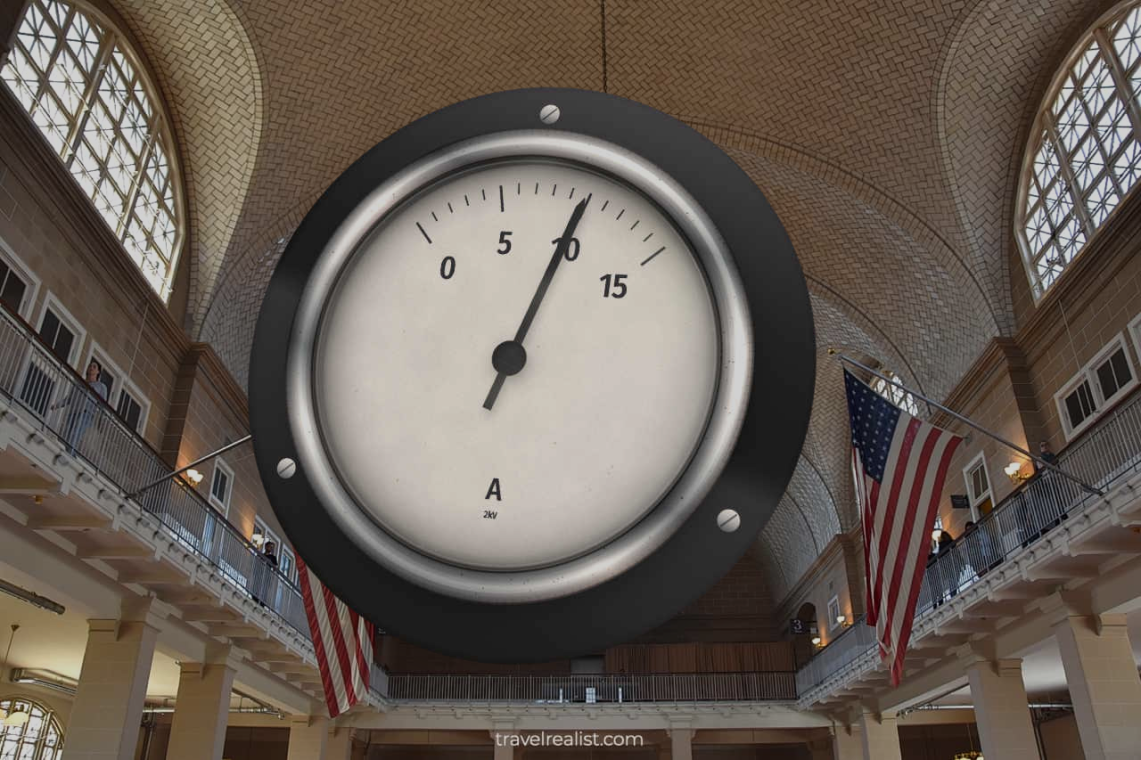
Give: 10 A
